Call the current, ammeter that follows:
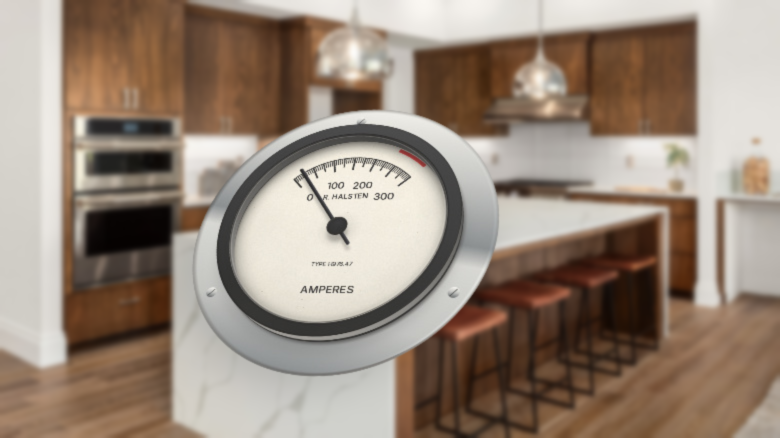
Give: 25 A
